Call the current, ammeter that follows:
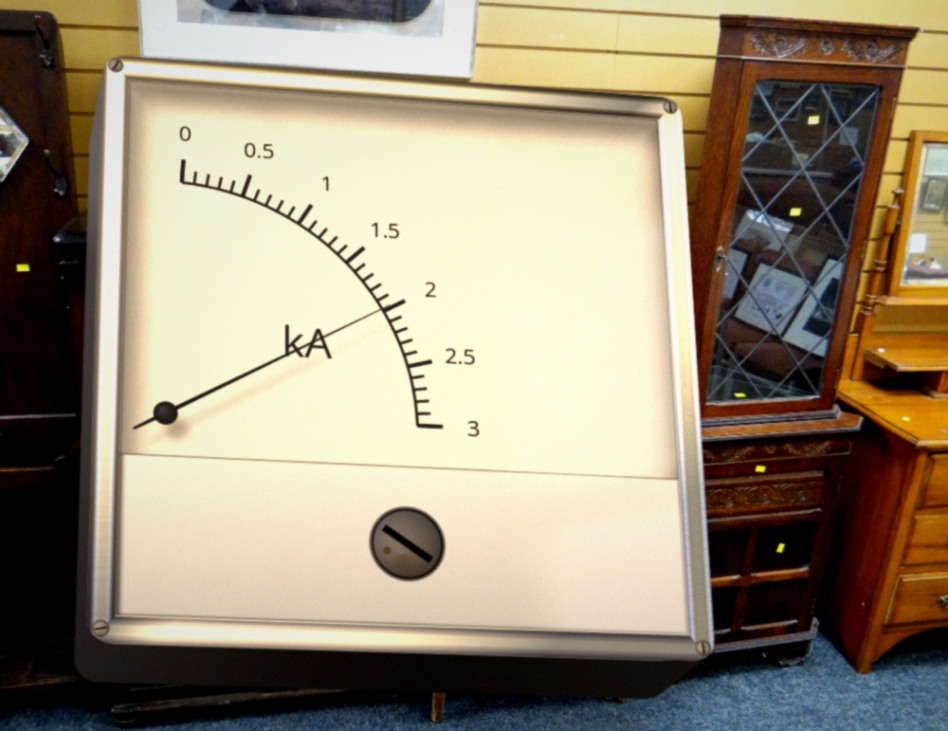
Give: 2 kA
